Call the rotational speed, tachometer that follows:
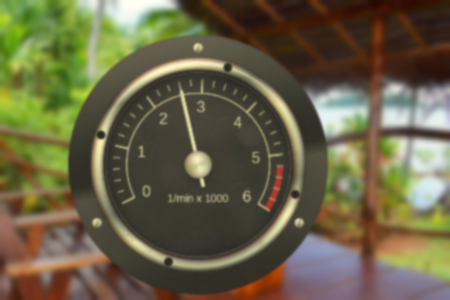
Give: 2600 rpm
